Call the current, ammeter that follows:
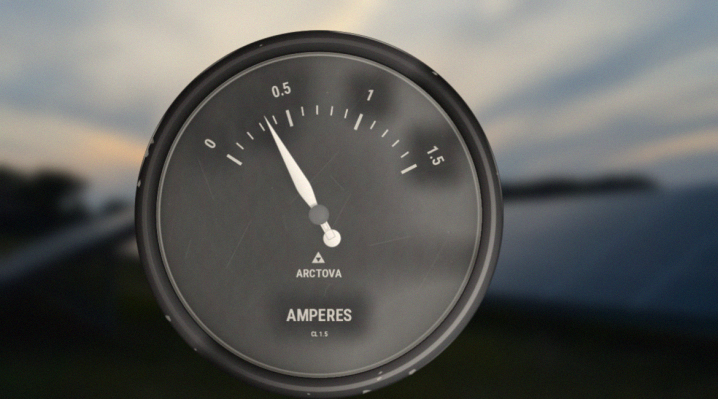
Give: 0.35 A
